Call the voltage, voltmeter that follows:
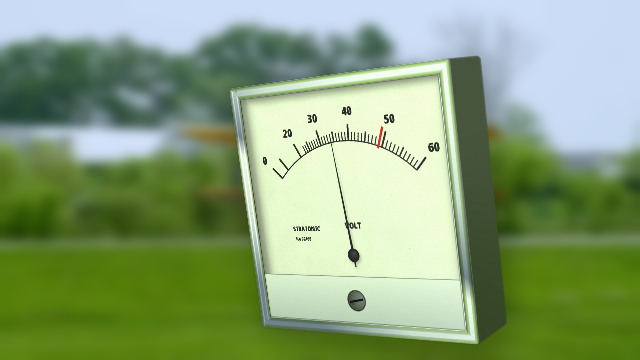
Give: 35 V
